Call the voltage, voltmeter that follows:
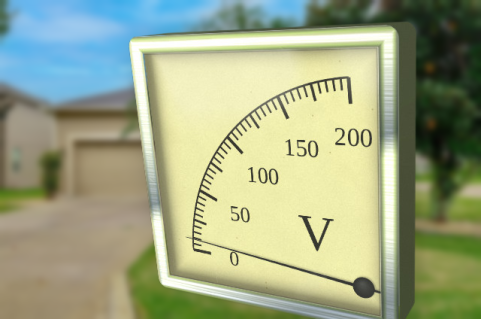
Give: 10 V
